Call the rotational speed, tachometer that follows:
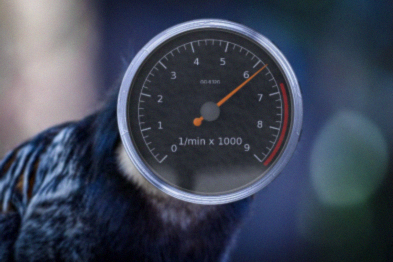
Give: 6200 rpm
